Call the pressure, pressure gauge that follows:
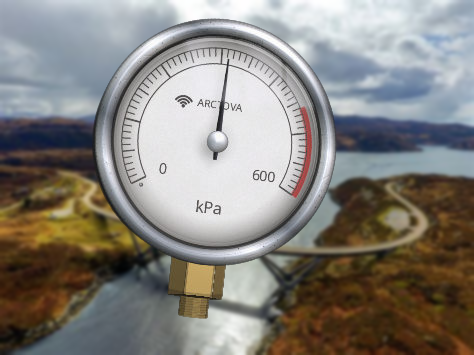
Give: 310 kPa
